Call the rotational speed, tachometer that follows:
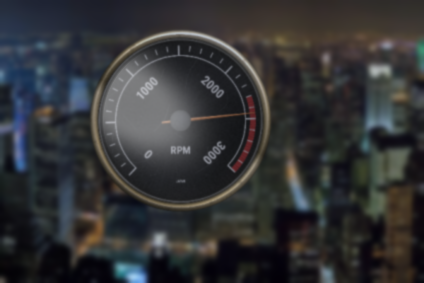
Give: 2450 rpm
